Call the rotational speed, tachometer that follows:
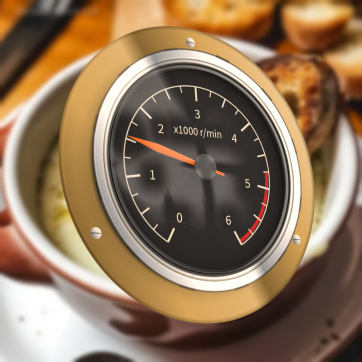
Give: 1500 rpm
